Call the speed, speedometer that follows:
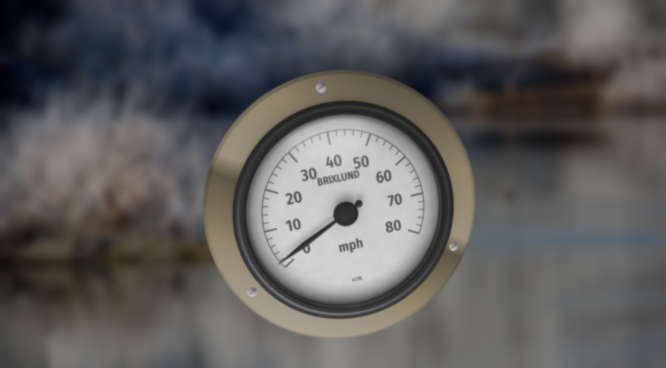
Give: 2 mph
